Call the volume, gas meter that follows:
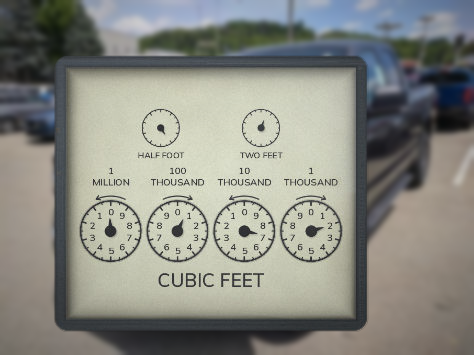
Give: 7200 ft³
